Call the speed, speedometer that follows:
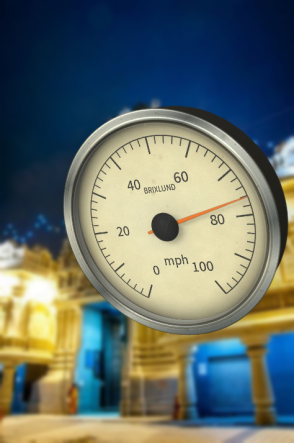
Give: 76 mph
